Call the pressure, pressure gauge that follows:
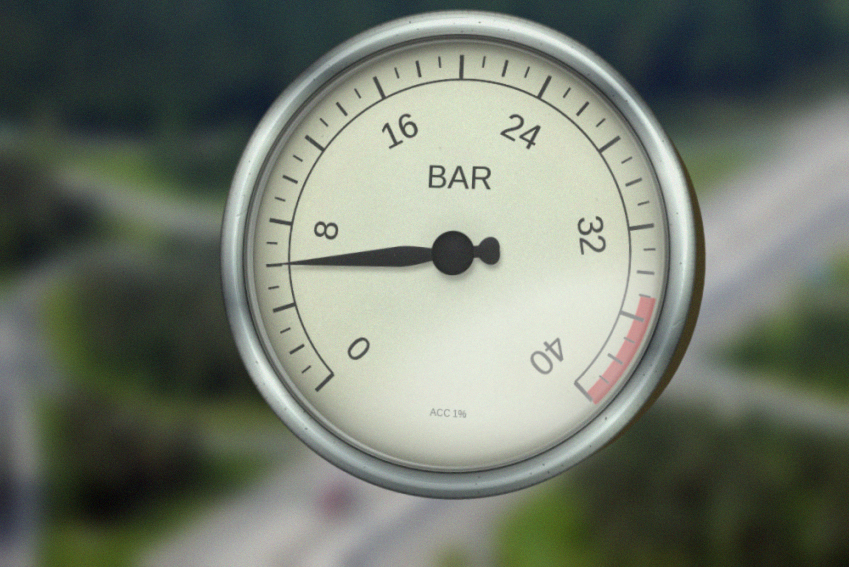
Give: 6 bar
